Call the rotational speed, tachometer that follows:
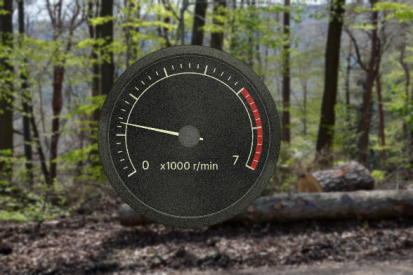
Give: 1300 rpm
